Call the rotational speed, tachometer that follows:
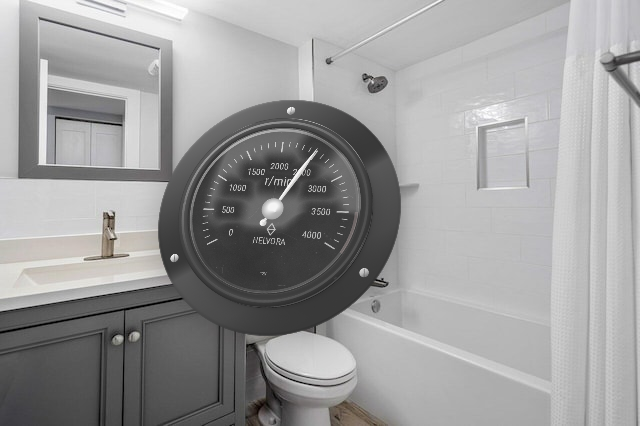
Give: 2500 rpm
